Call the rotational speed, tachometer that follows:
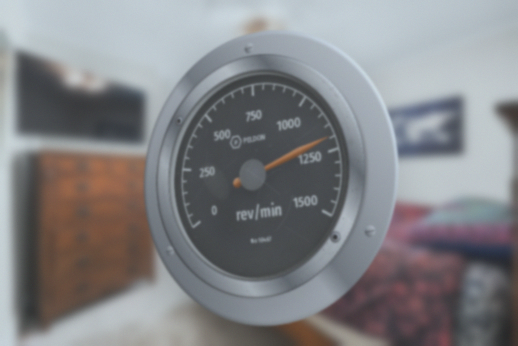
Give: 1200 rpm
